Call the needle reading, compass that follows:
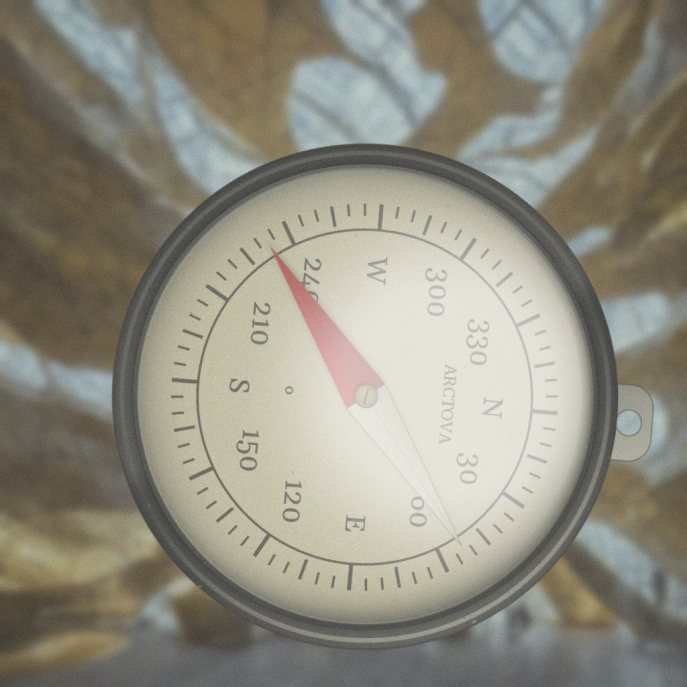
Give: 232.5 °
